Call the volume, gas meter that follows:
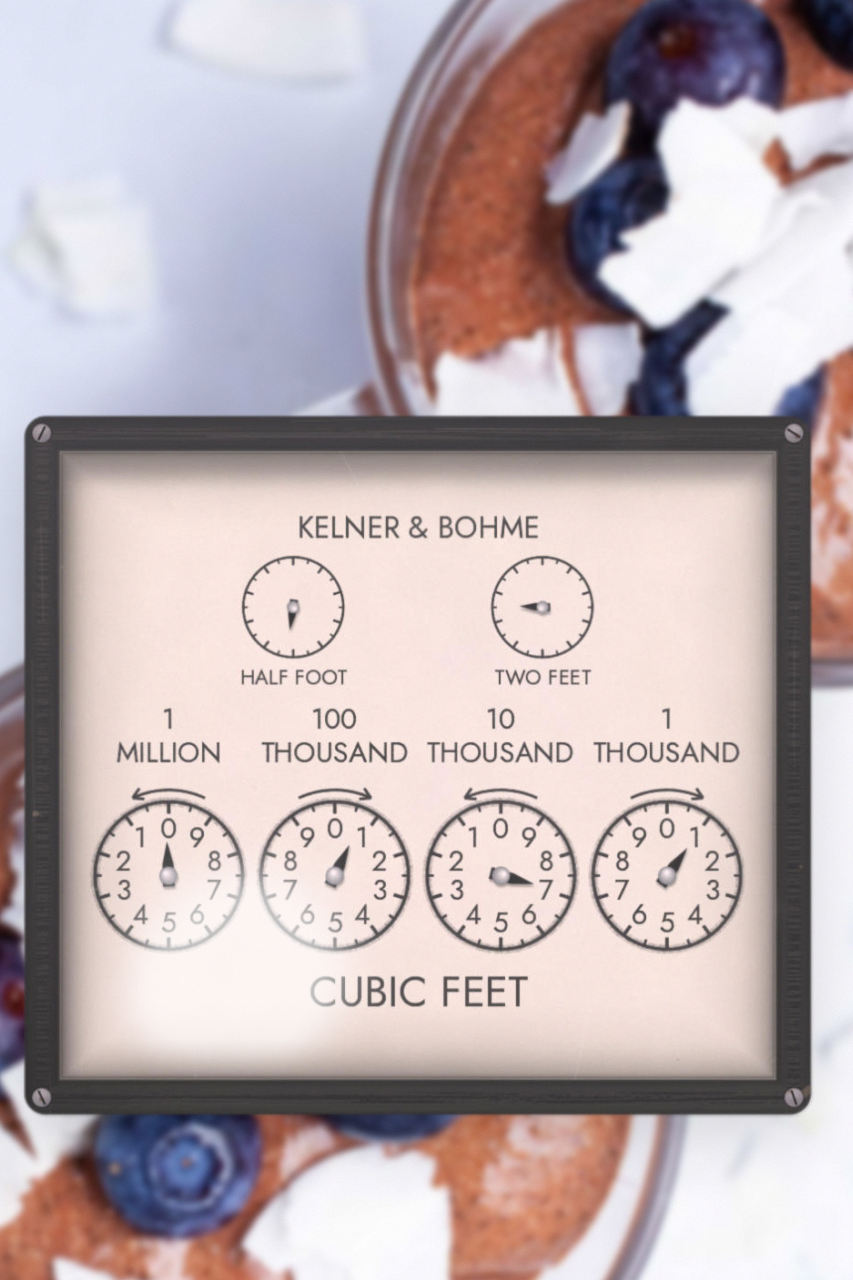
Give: 7100 ft³
